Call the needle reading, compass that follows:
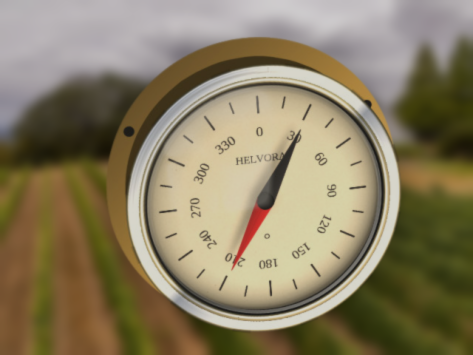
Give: 210 °
